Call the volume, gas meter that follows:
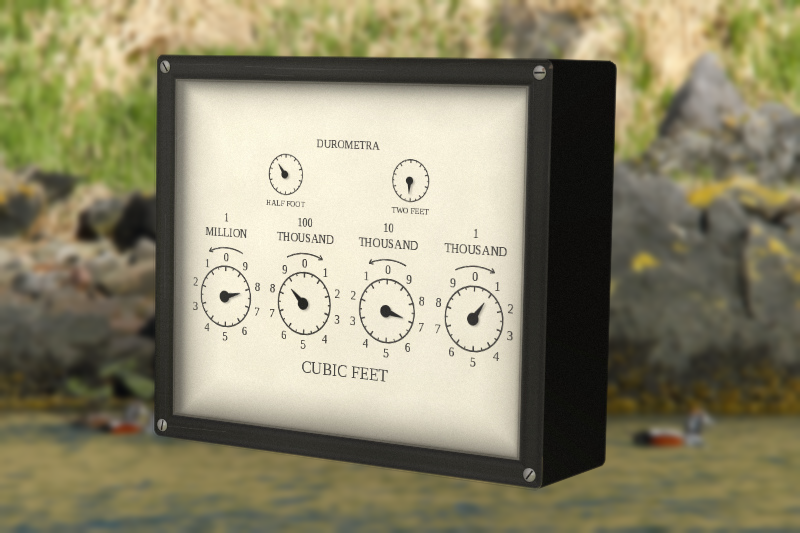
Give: 787100 ft³
